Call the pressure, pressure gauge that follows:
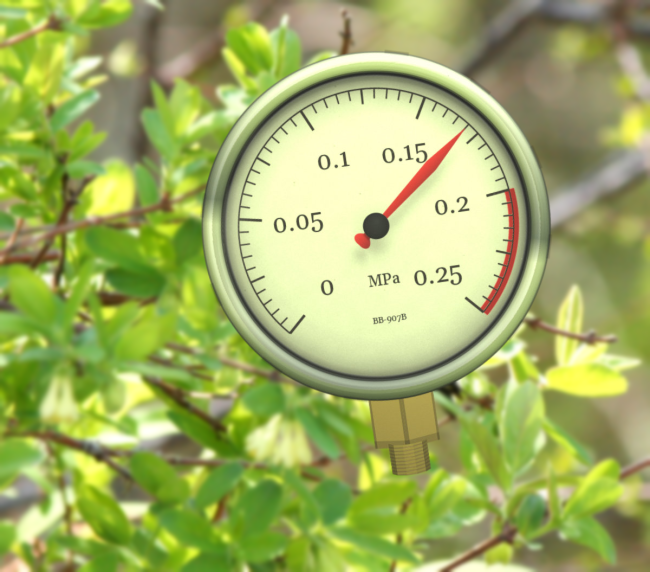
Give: 0.17 MPa
